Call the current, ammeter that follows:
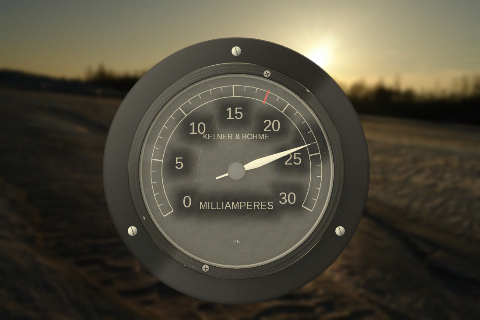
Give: 24 mA
